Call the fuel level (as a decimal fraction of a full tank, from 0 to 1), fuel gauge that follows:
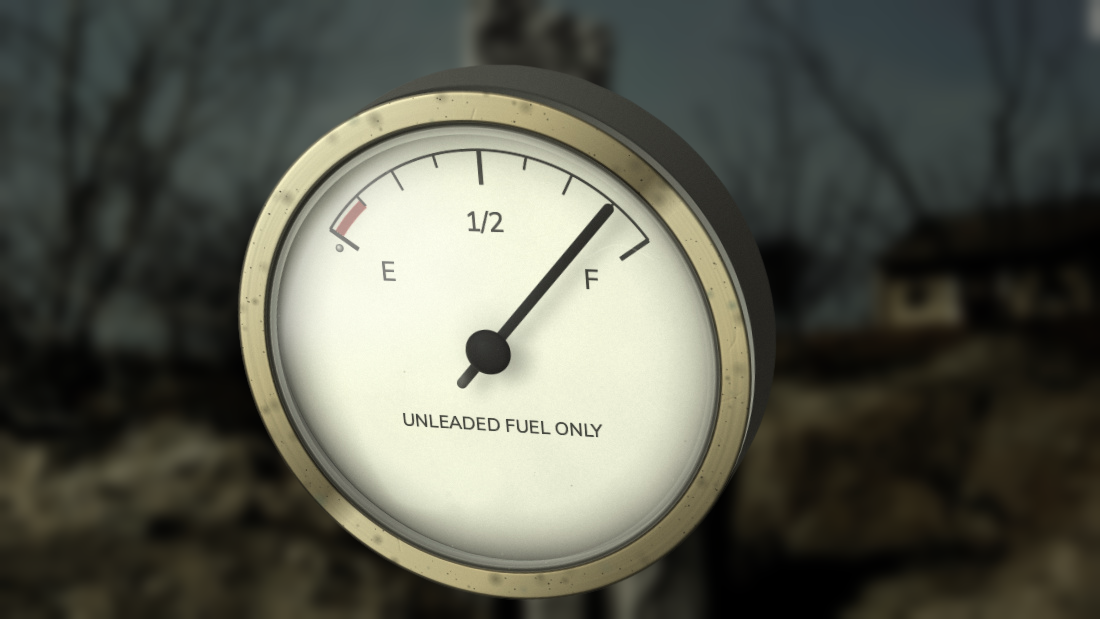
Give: 0.875
